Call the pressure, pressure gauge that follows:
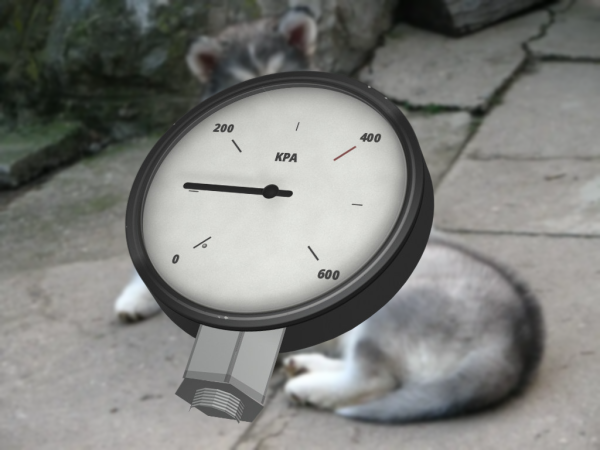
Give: 100 kPa
